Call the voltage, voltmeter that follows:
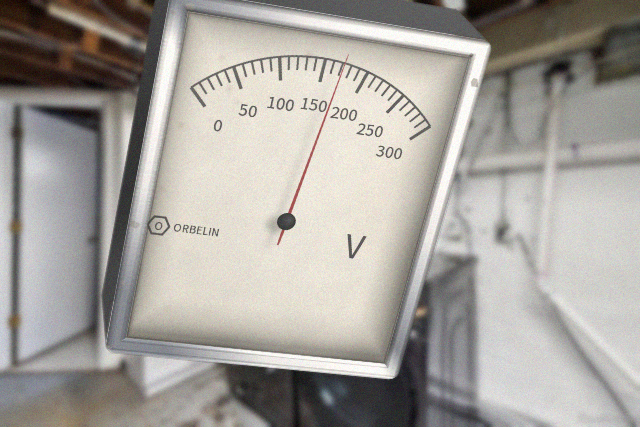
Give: 170 V
